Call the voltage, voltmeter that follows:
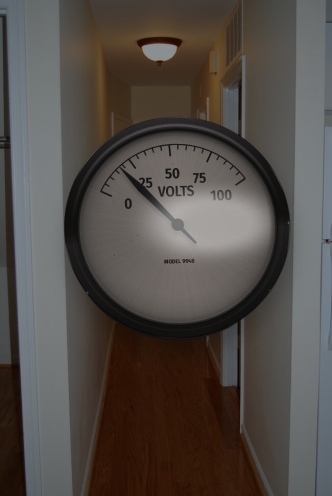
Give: 17.5 V
